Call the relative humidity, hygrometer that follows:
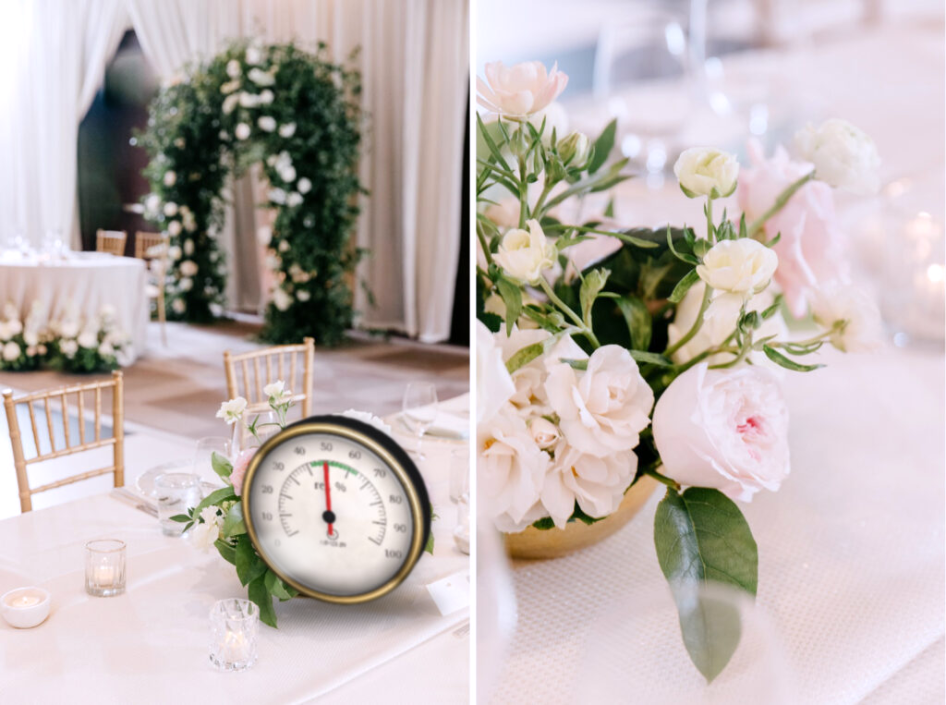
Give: 50 %
